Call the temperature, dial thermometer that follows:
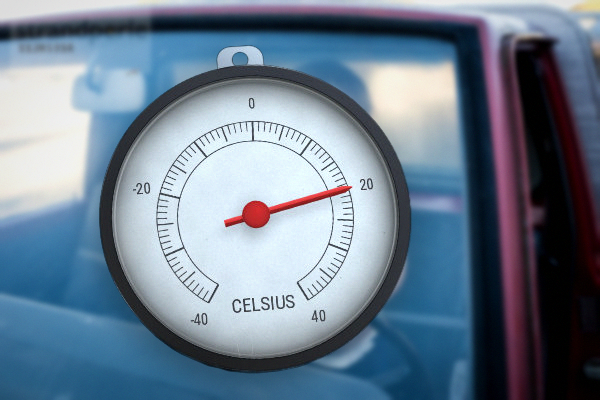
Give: 20 °C
